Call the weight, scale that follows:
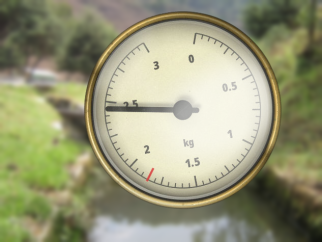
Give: 2.45 kg
